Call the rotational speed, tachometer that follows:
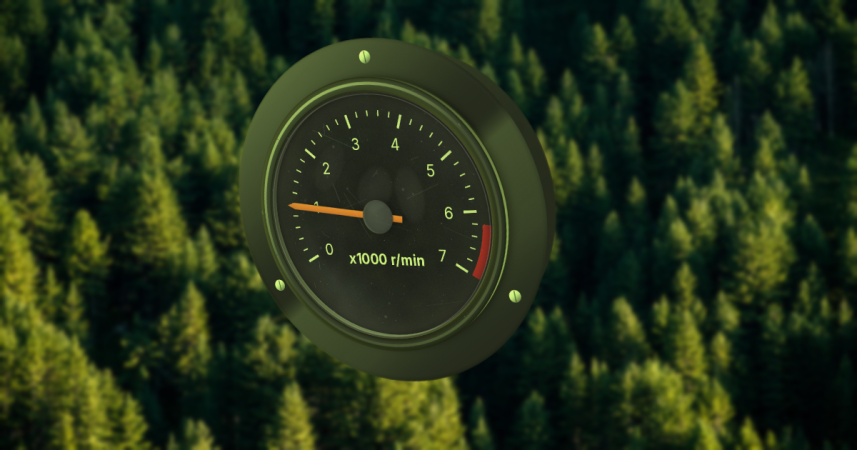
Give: 1000 rpm
